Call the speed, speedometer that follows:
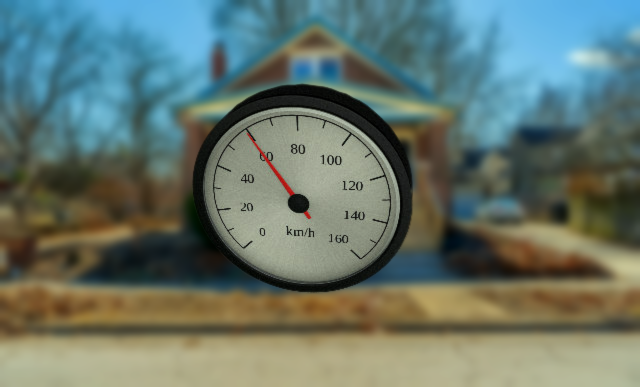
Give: 60 km/h
